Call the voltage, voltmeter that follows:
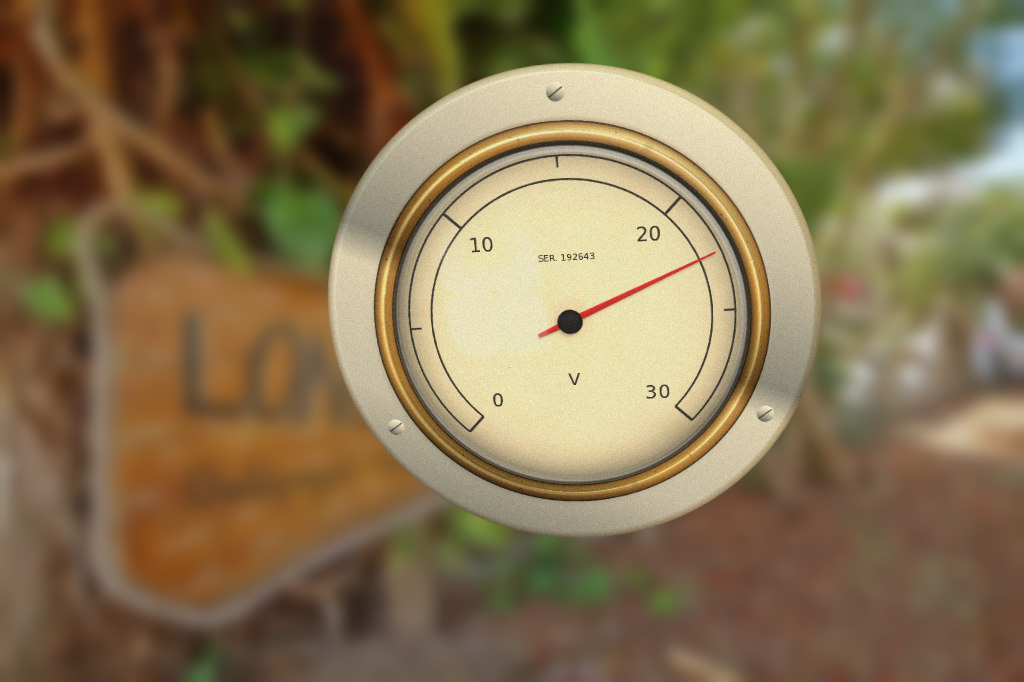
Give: 22.5 V
